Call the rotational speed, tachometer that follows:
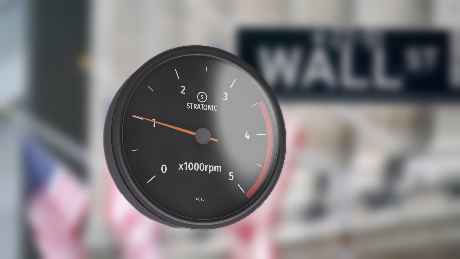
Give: 1000 rpm
